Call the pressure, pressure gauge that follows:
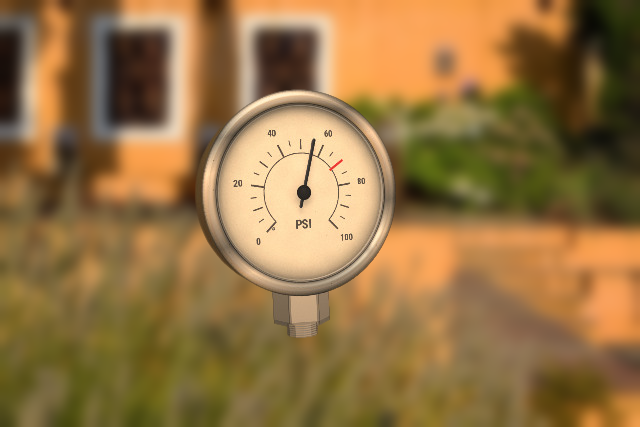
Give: 55 psi
